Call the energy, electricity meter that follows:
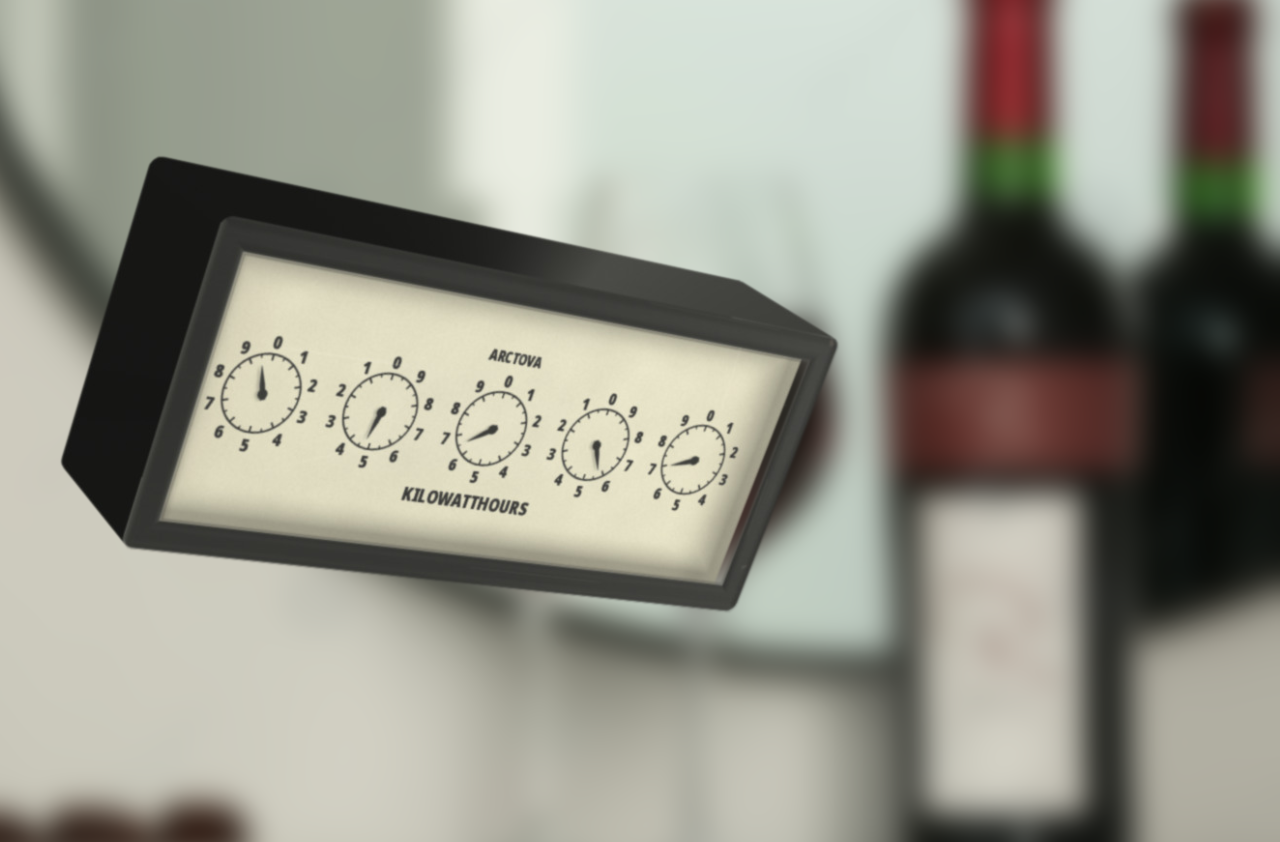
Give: 94657 kWh
